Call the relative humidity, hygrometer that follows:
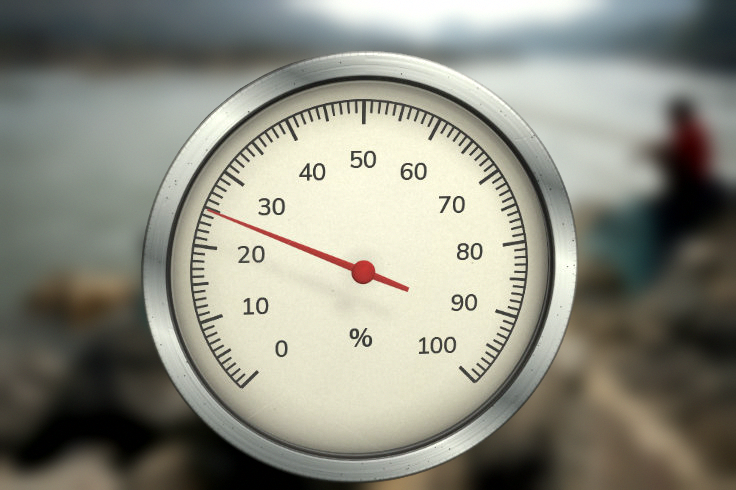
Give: 25 %
